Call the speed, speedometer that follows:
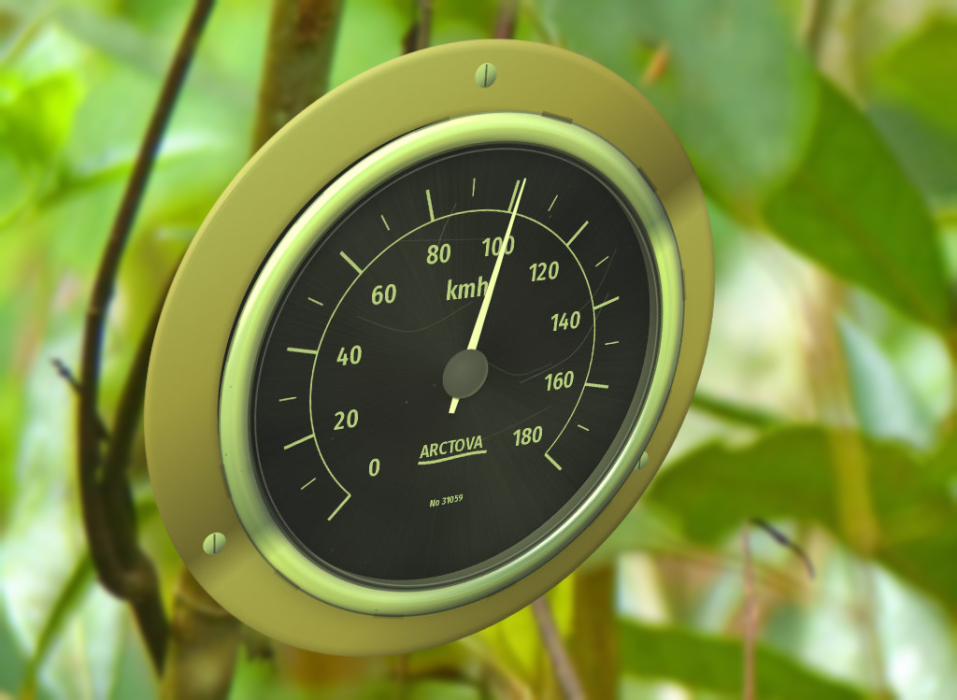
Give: 100 km/h
